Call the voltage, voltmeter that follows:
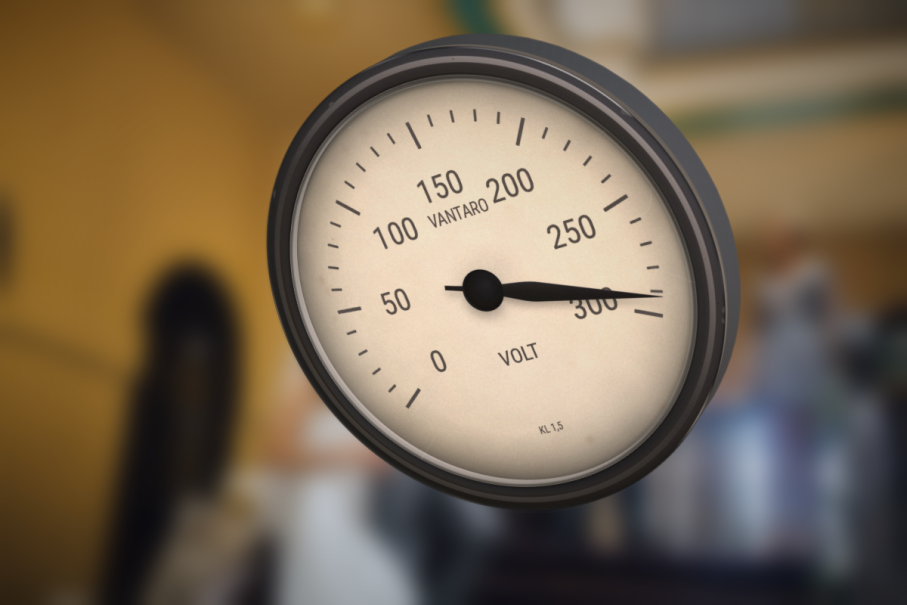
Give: 290 V
